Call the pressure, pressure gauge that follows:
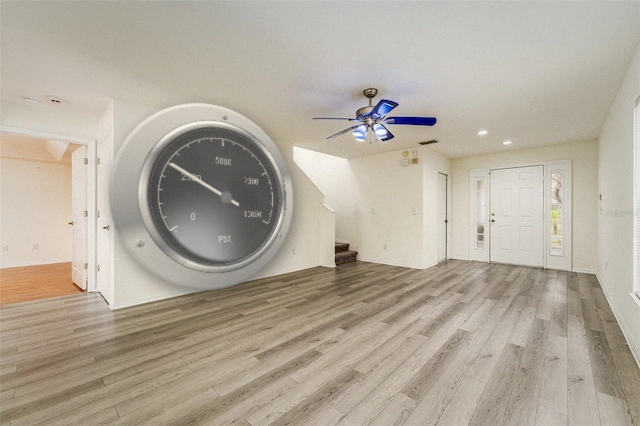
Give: 2500 psi
